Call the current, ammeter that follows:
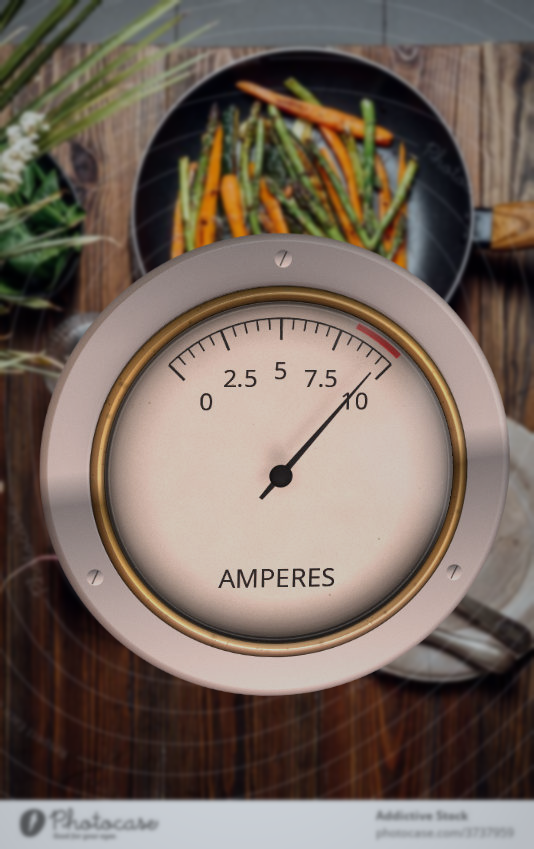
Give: 9.5 A
